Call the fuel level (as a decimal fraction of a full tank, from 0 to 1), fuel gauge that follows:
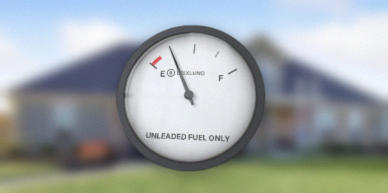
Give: 0.25
